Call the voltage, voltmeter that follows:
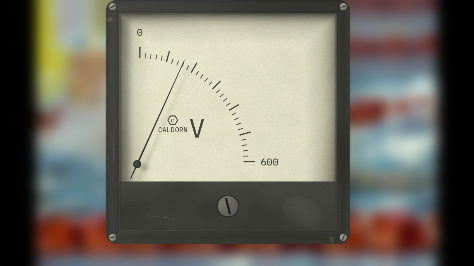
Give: 160 V
